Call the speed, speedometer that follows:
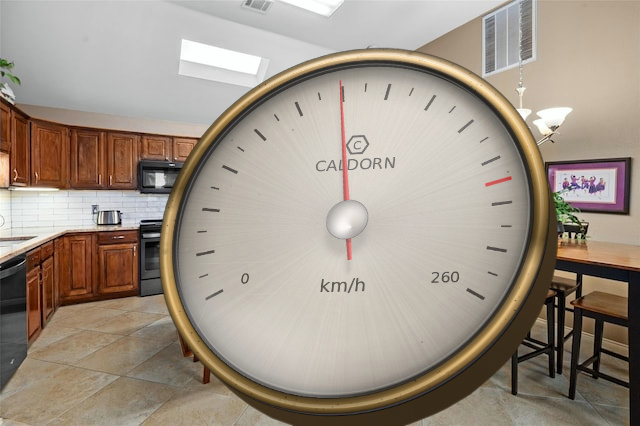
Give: 120 km/h
